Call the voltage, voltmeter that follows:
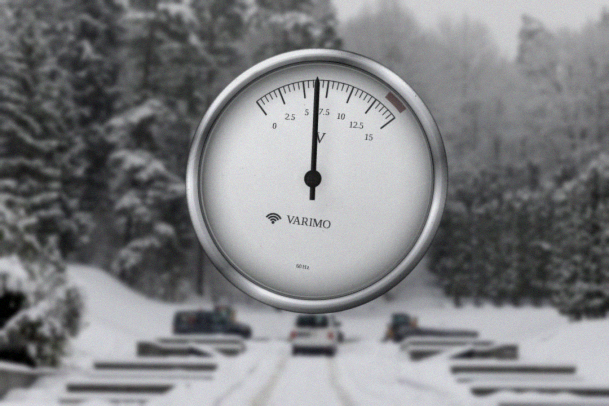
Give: 6.5 V
